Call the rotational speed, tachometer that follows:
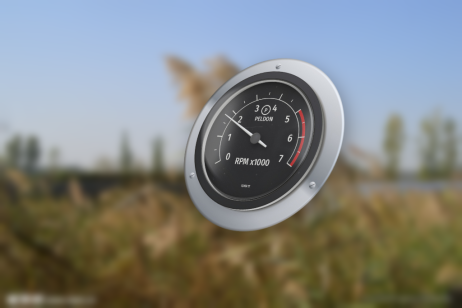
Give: 1750 rpm
